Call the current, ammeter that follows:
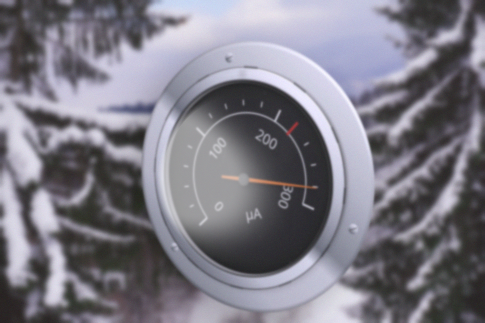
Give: 280 µA
